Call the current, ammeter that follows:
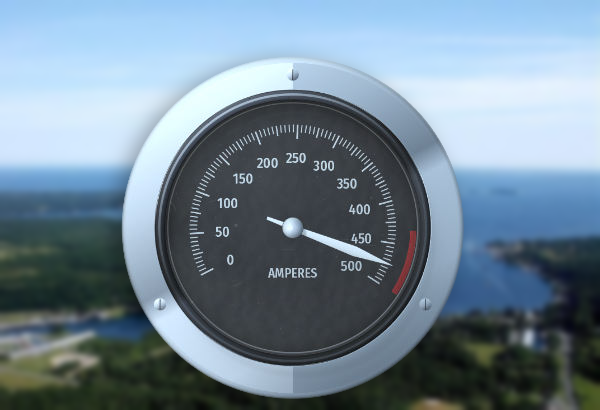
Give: 475 A
